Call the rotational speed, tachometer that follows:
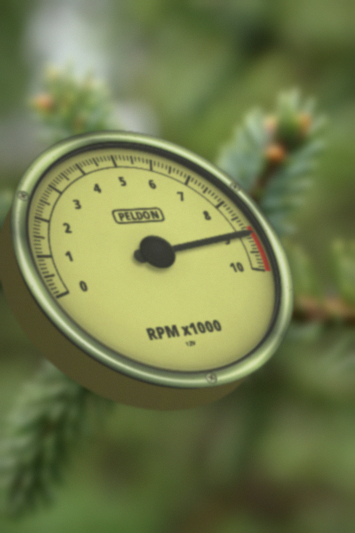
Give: 9000 rpm
